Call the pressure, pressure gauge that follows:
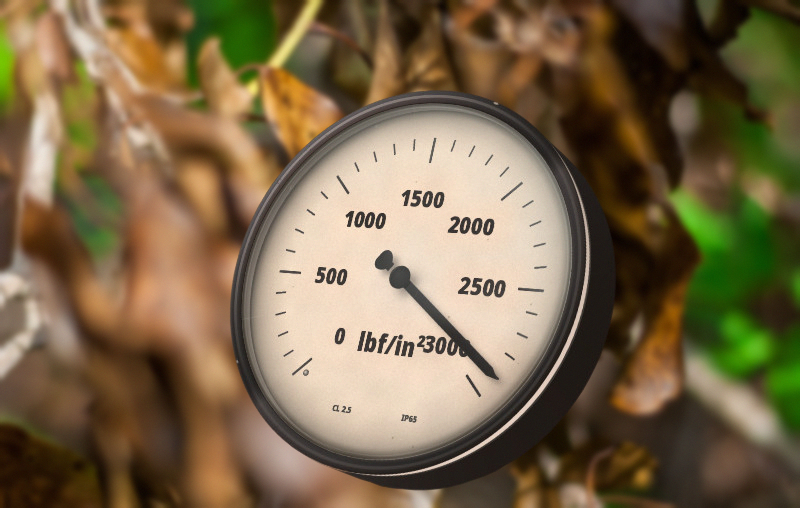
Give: 2900 psi
